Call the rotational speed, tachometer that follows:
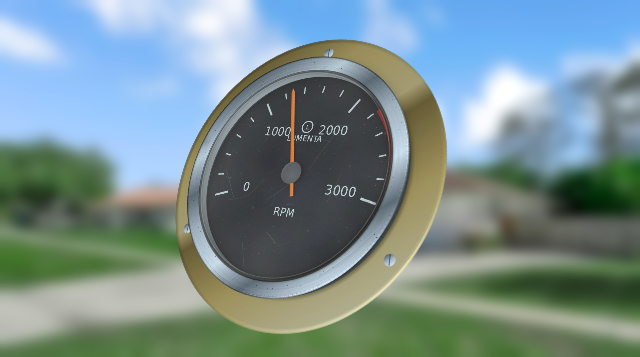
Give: 1300 rpm
